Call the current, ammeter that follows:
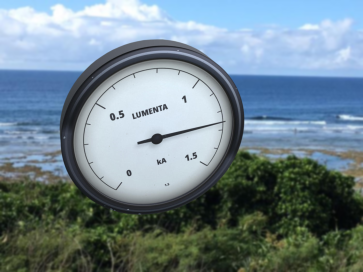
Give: 1.25 kA
